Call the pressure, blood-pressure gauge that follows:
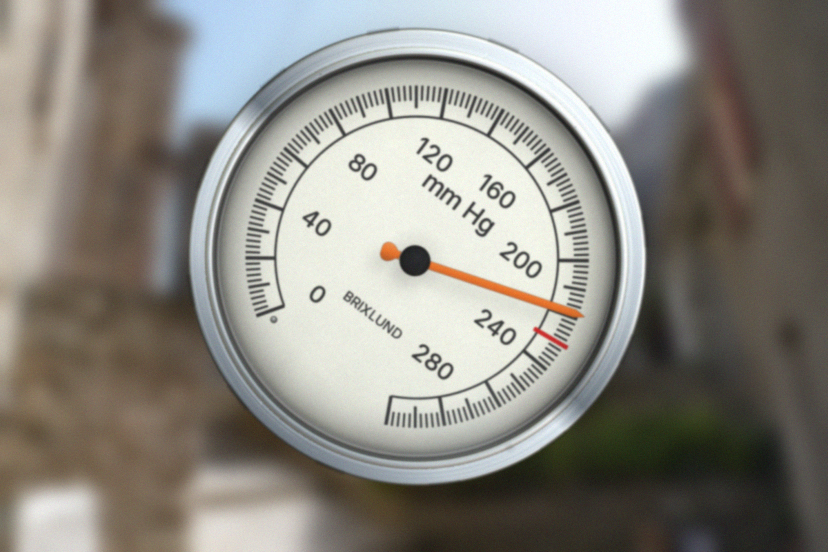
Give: 218 mmHg
